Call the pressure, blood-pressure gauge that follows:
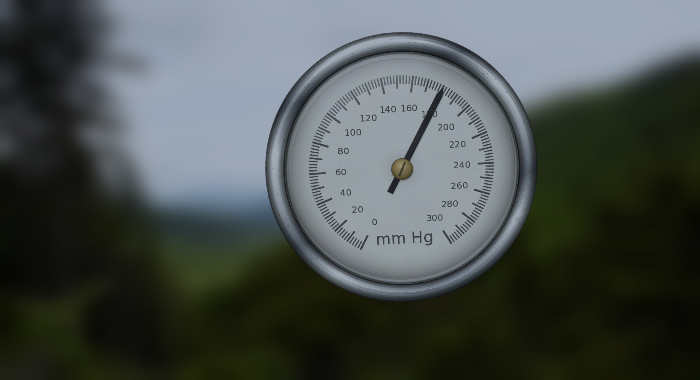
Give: 180 mmHg
